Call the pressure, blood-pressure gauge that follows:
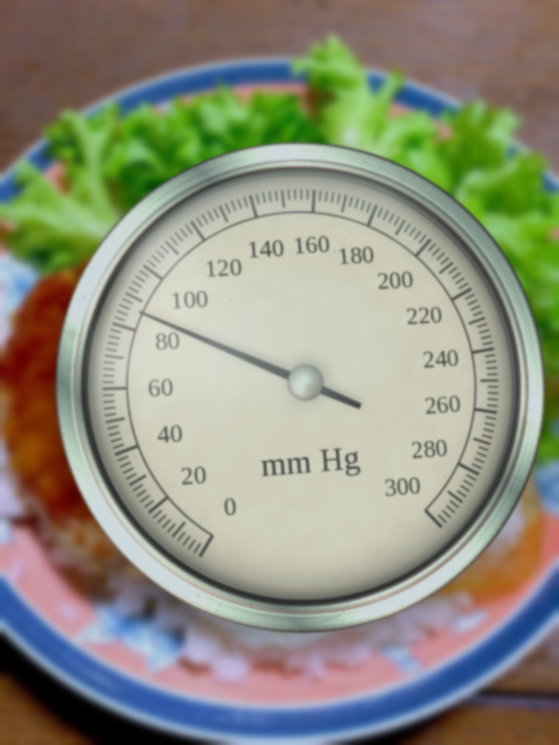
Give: 86 mmHg
